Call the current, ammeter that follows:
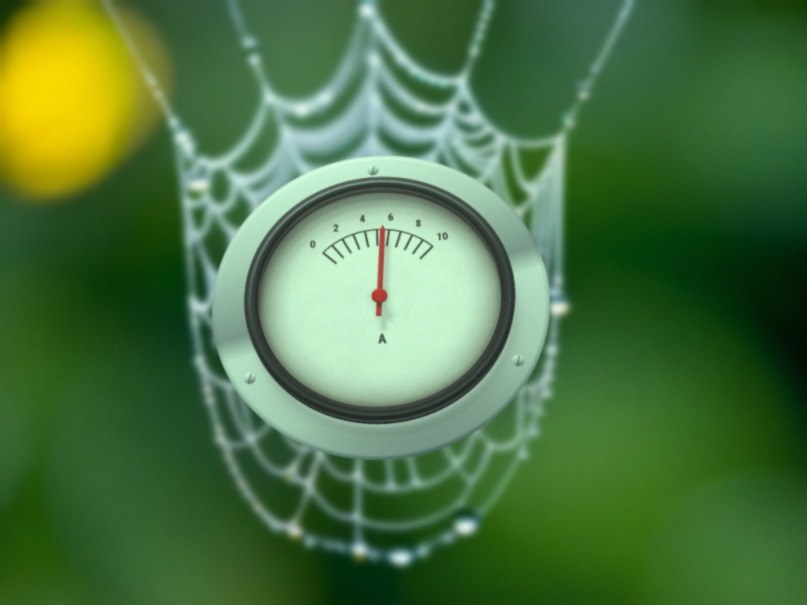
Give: 5.5 A
